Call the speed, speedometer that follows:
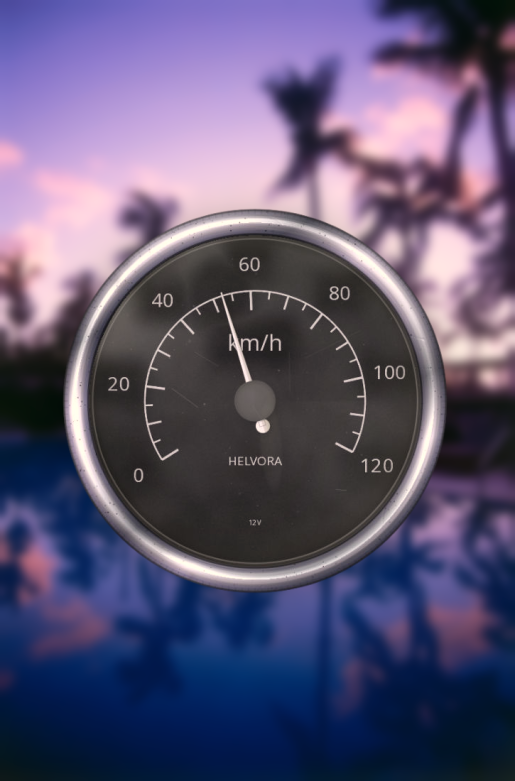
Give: 52.5 km/h
